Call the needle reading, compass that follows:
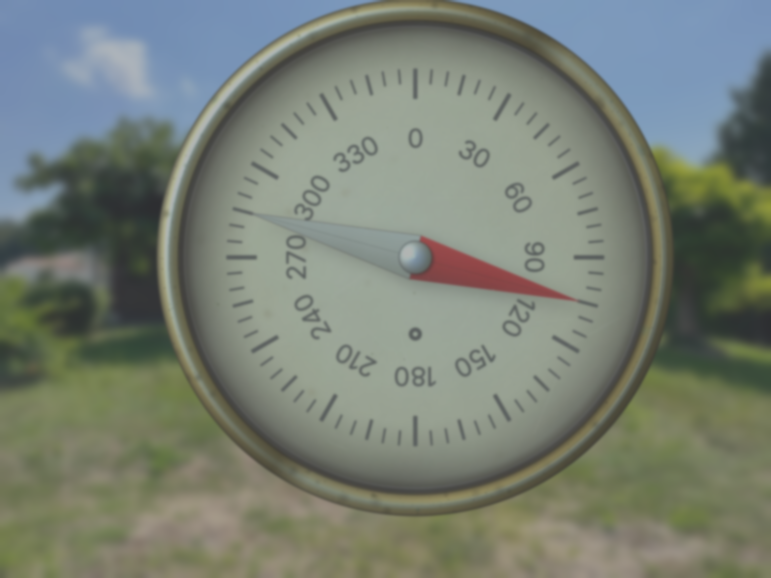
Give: 105 °
